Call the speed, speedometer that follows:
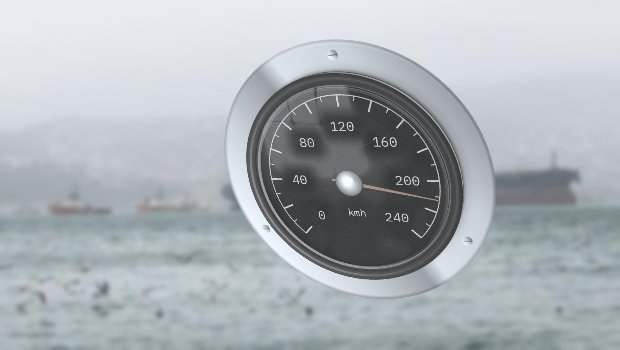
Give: 210 km/h
